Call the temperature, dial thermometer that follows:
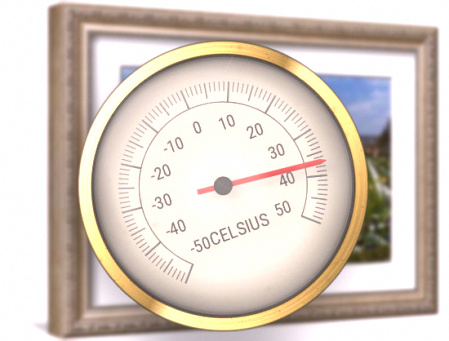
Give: 37 °C
